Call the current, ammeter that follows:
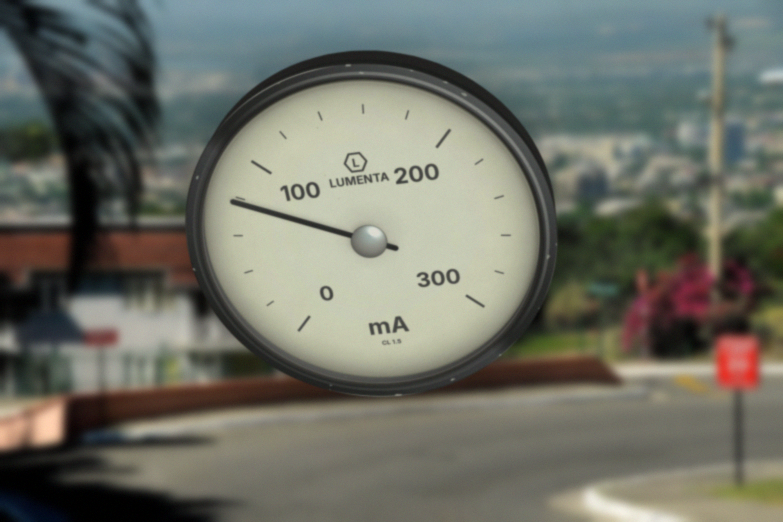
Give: 80 mA
